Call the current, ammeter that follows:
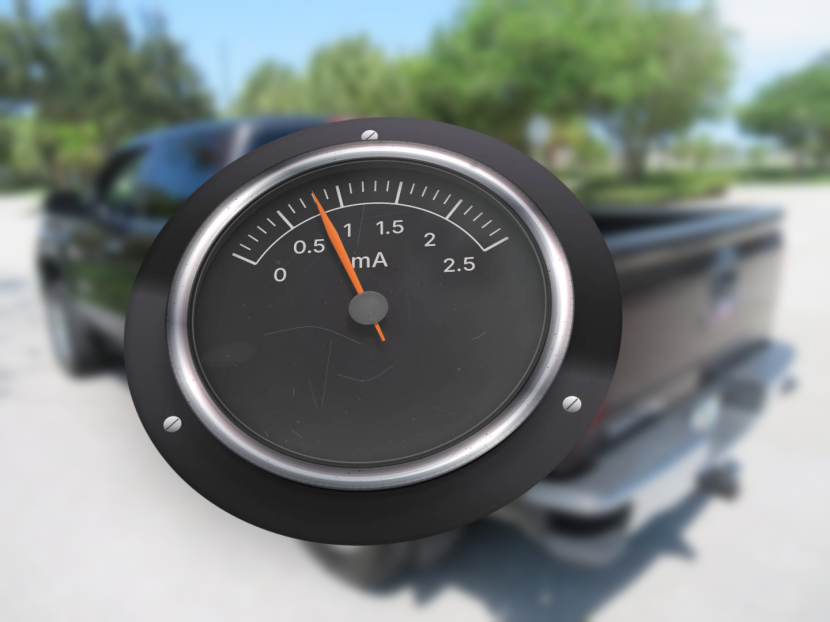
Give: 0.8 mA
